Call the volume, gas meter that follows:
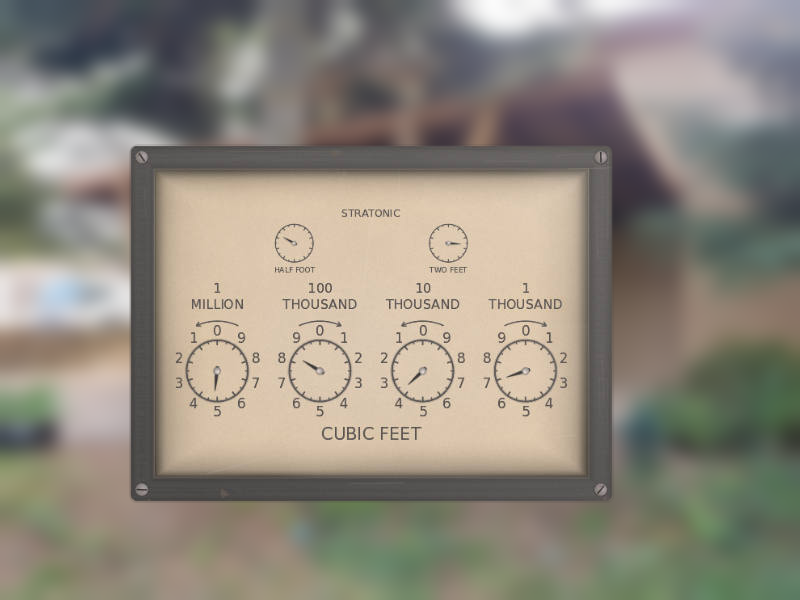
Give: 483700 ft³
